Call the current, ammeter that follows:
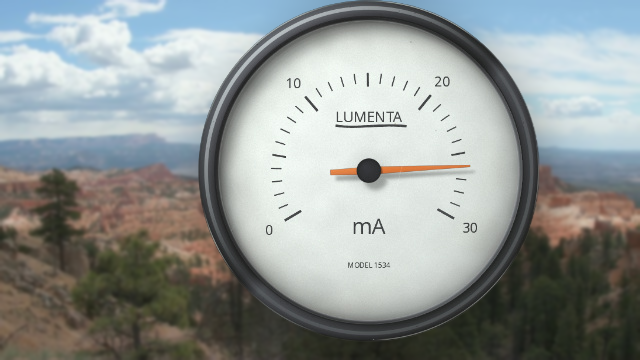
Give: 26 mA
